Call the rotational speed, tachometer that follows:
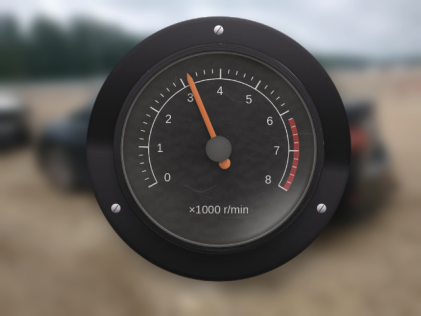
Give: 3200 rpm
